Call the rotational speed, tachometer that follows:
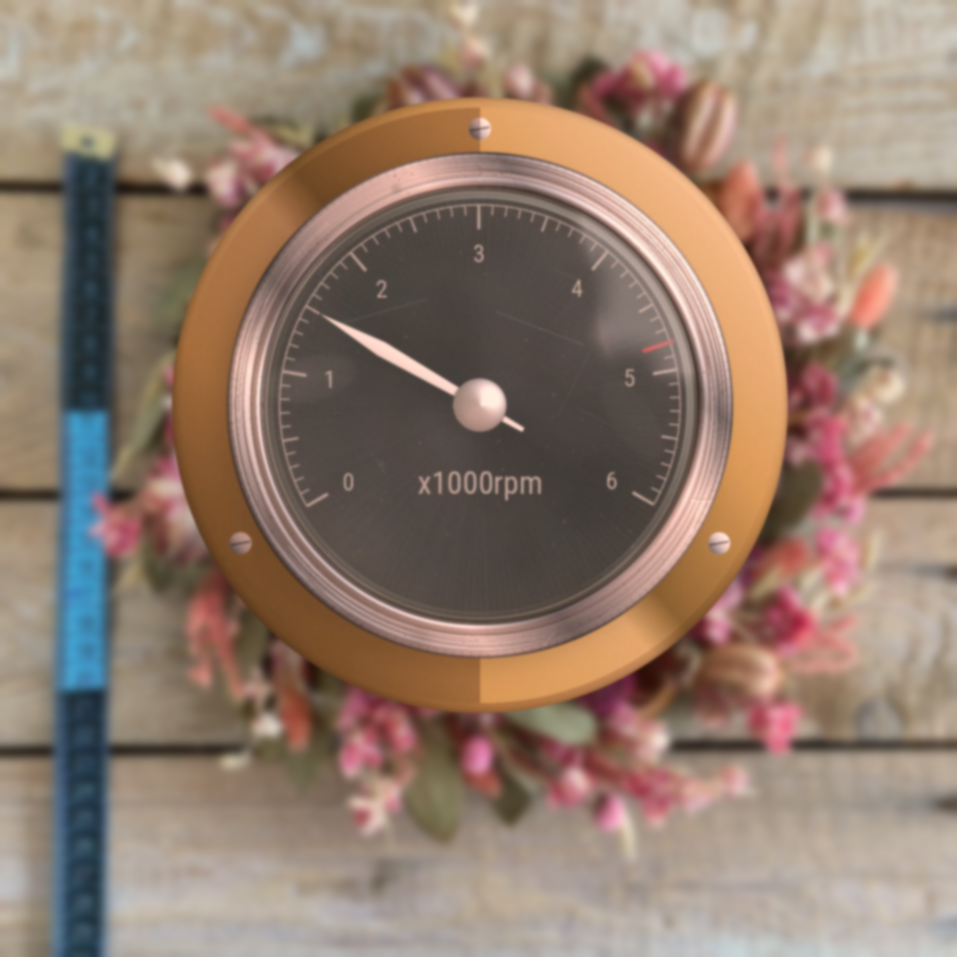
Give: 1500 rpm
